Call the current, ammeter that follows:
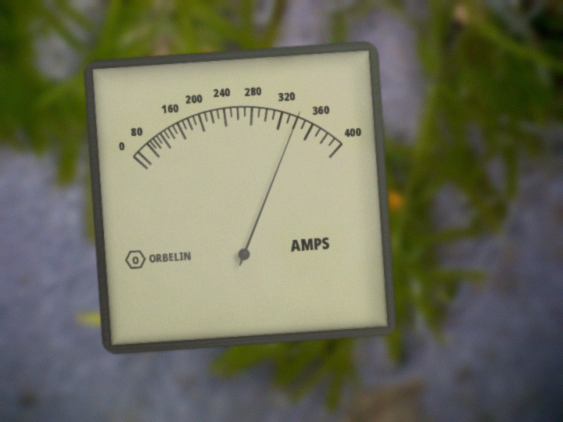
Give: 340 A
